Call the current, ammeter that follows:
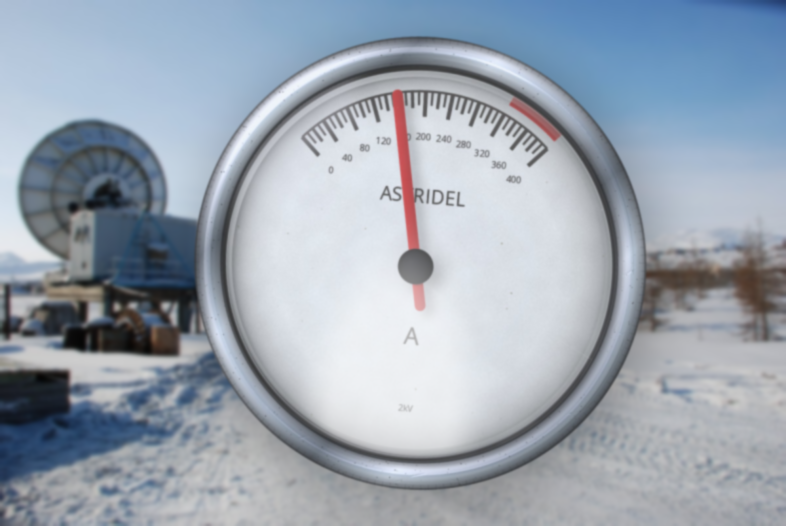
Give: 160 A
